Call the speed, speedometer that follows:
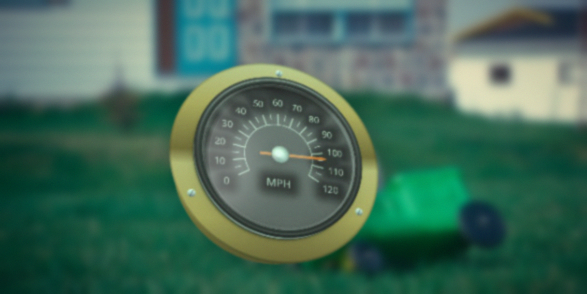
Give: 105 mph
